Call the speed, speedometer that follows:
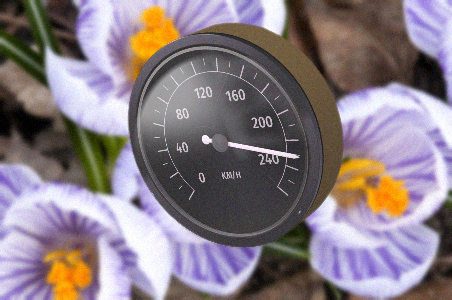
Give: 230 km/h
